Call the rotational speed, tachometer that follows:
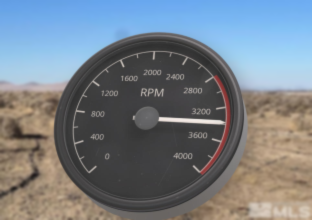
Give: 3400 rpm
